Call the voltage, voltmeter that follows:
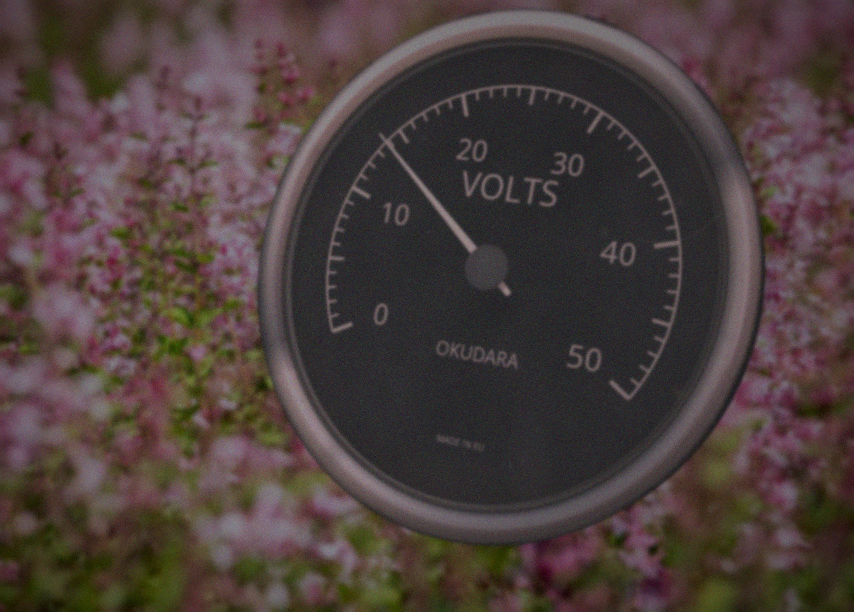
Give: 14 V
